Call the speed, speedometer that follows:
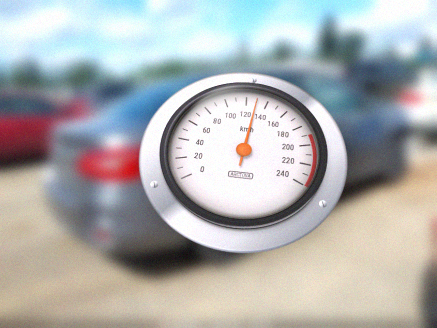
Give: 130 km/h
